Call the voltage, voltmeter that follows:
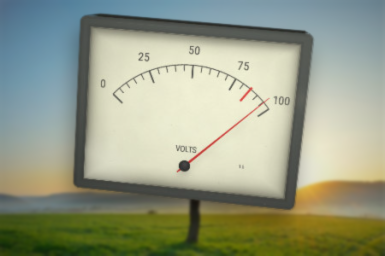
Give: 95 V
